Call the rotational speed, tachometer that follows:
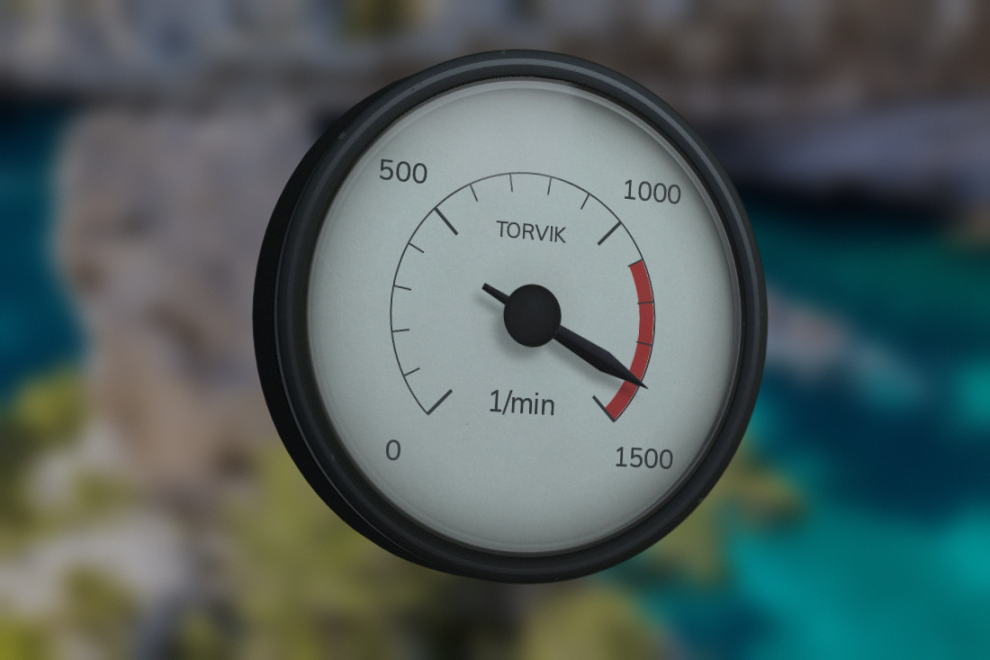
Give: 1400 rpm
